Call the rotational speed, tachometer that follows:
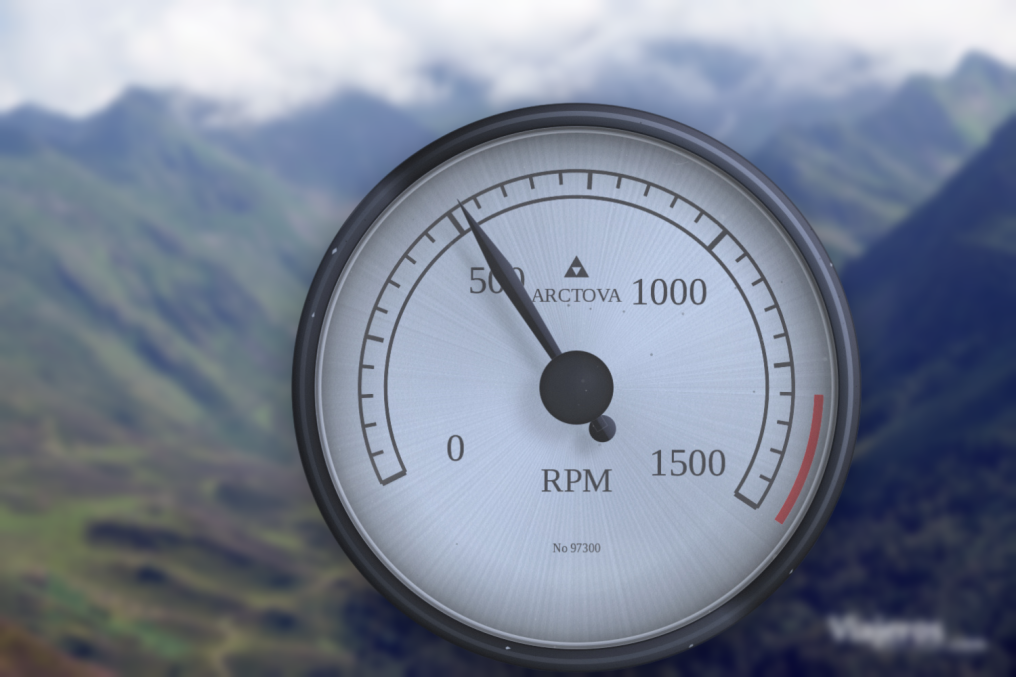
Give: 525 rpm
